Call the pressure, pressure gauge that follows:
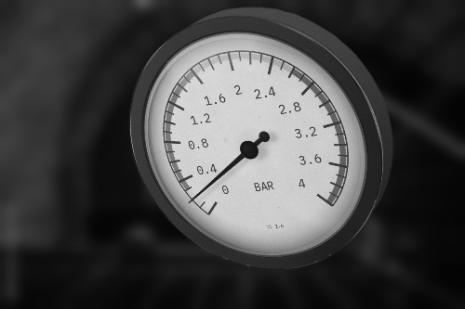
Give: 0.2 bar
